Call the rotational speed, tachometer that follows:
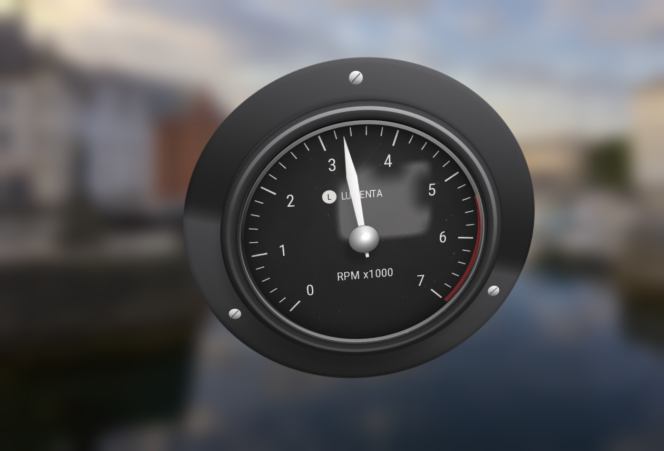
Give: 3300 rpm
